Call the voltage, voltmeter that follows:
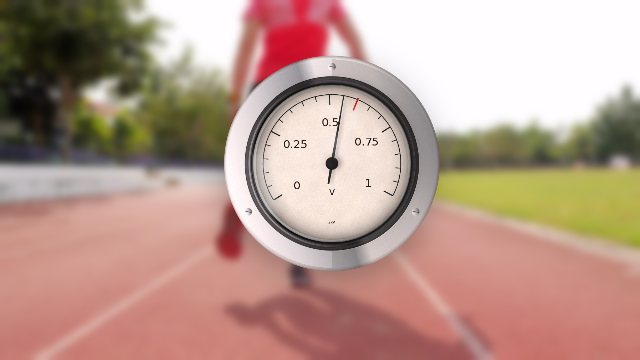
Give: 0.55 V
